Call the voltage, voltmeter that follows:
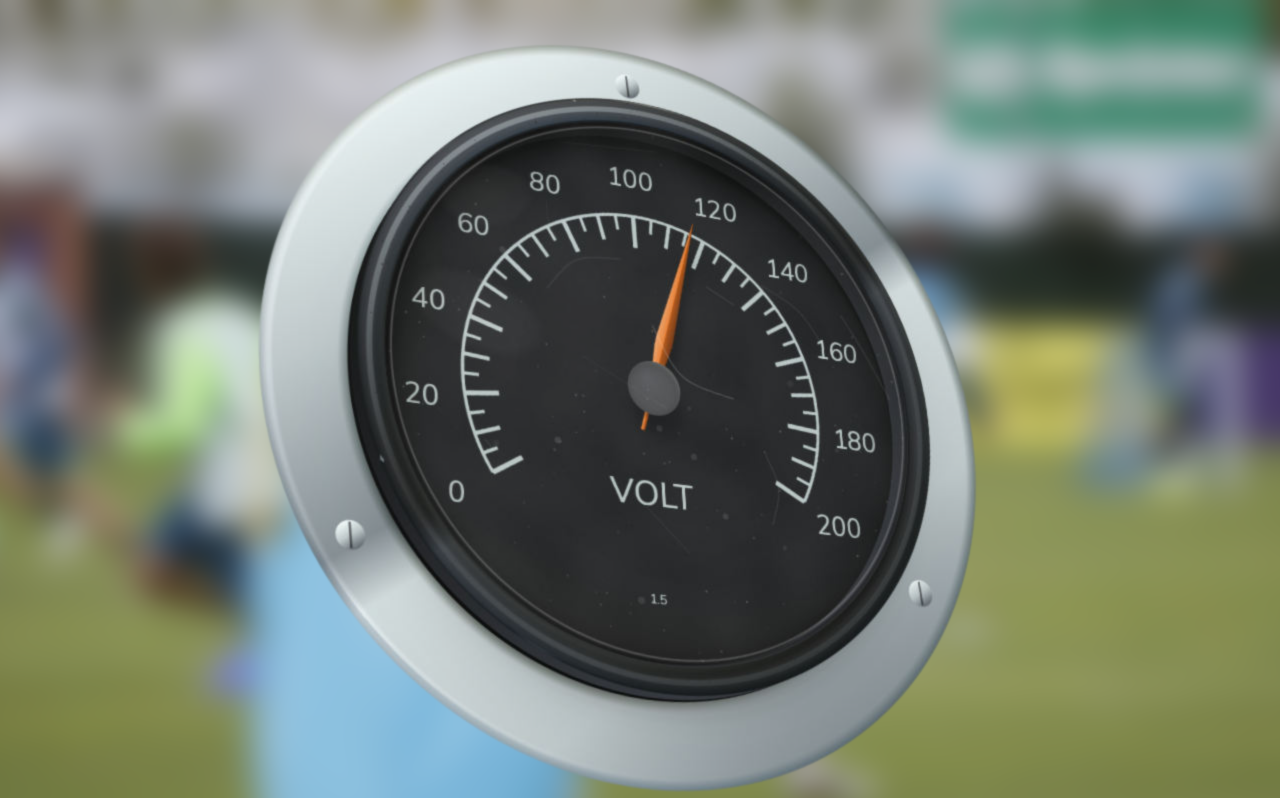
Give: 115 V
